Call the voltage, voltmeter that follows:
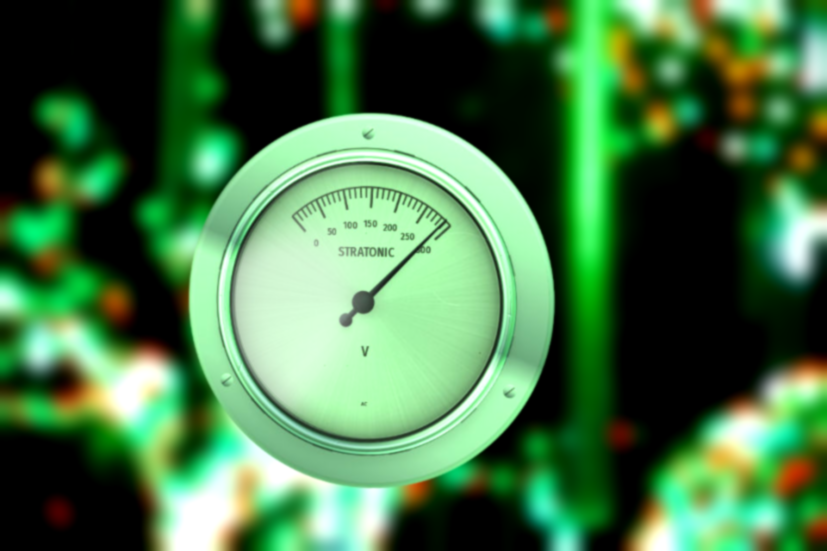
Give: 290 V
